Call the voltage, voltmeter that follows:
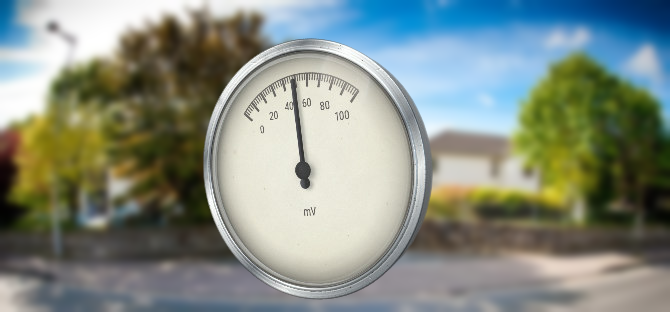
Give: 50 mV
